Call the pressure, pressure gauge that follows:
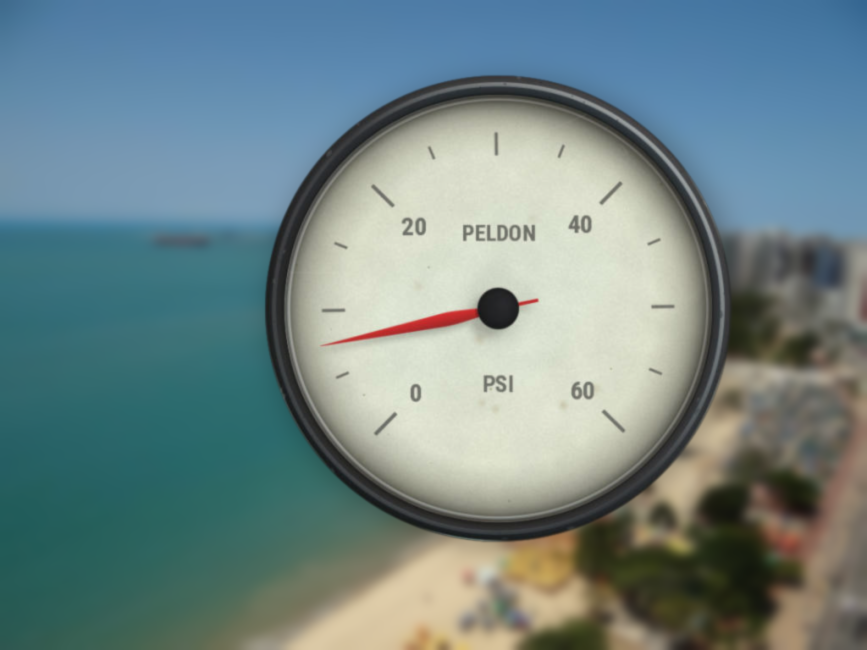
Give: 7.5 psi
